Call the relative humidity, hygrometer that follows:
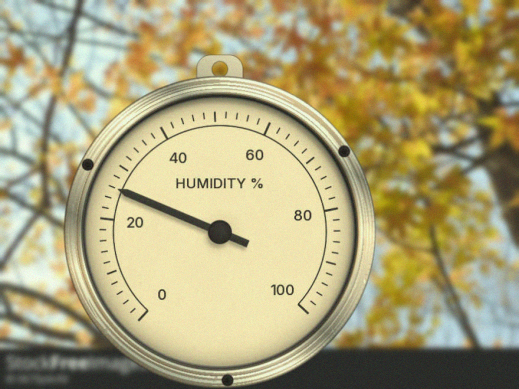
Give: 26 %
